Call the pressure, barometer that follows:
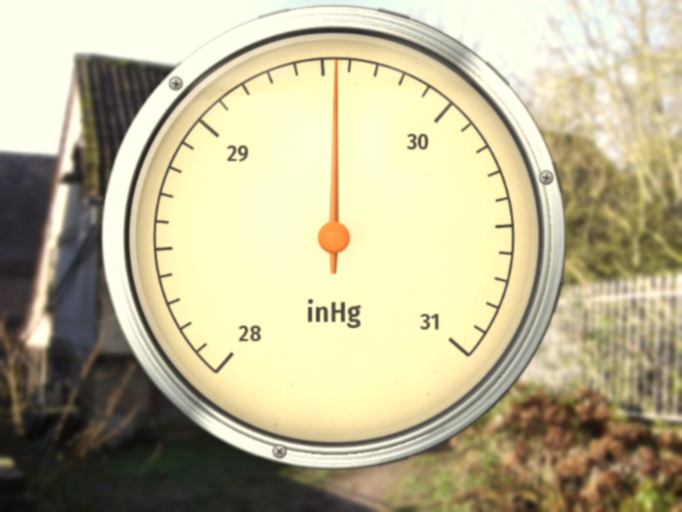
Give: 29.55 inHg
